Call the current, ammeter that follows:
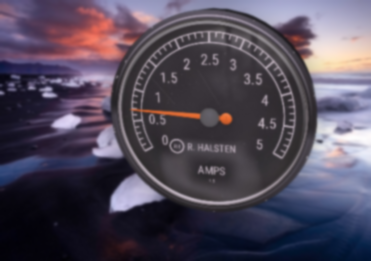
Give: 0.7 A
